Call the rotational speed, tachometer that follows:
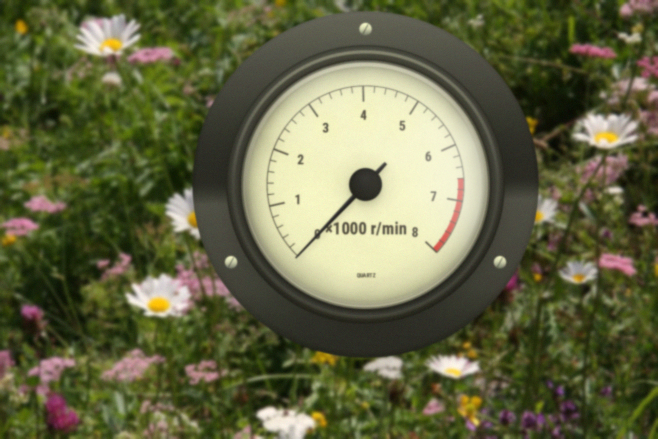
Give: 0 rpm
